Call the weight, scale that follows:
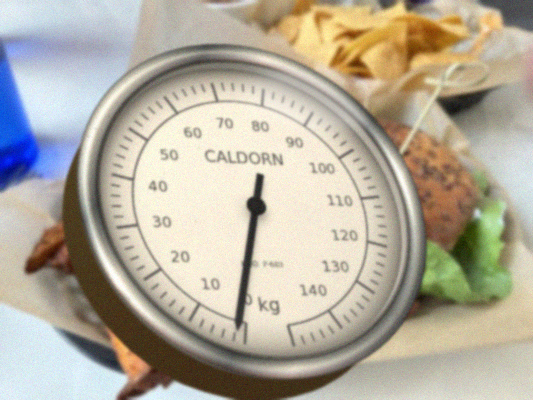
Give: 2 kg
